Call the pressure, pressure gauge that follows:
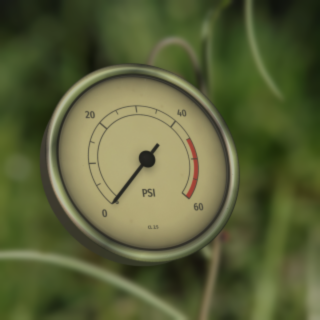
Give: 0 psi
